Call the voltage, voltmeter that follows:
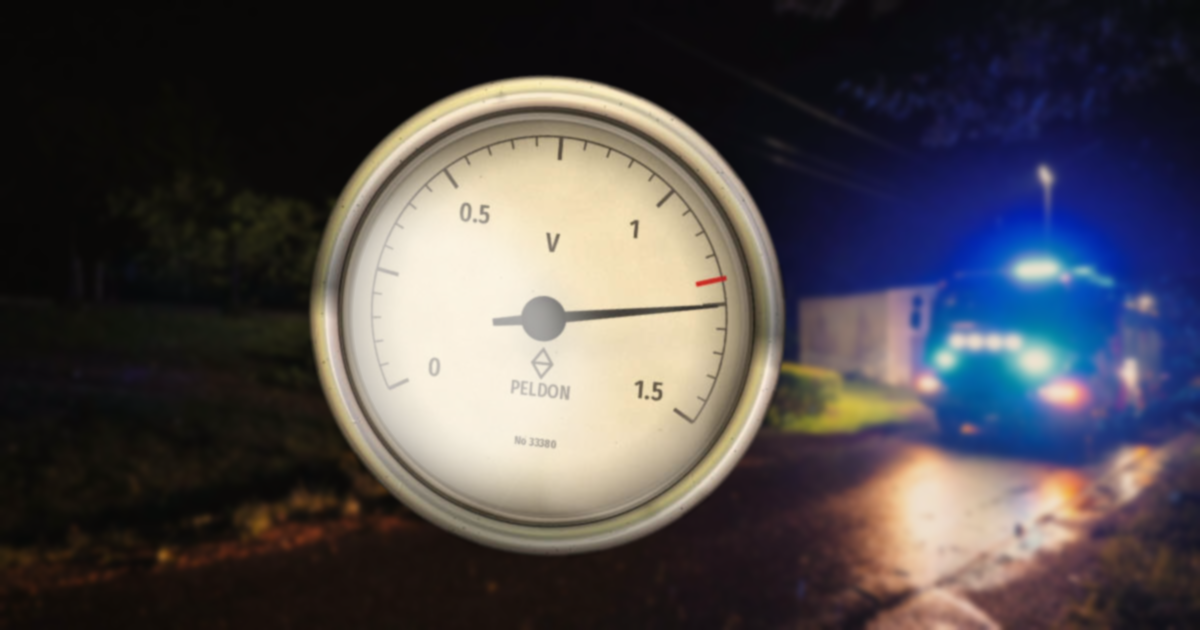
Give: 1.25 V
